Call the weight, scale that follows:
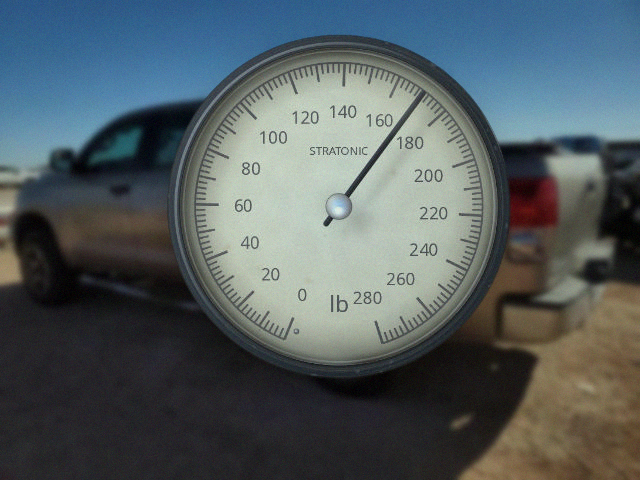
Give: 170 lb
